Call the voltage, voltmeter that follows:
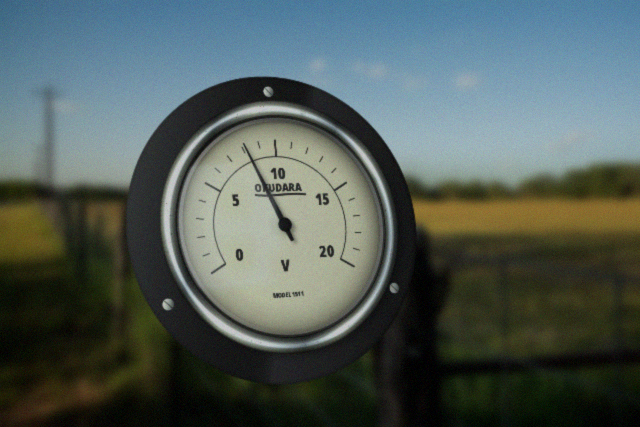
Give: 8 V
